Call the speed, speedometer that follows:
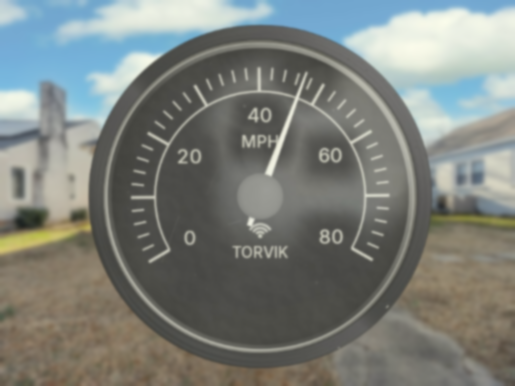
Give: 47 mph
